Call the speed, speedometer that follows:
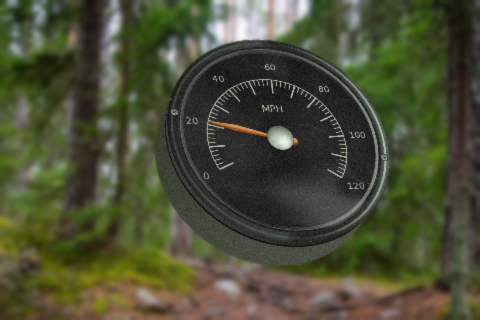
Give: 20 mph
